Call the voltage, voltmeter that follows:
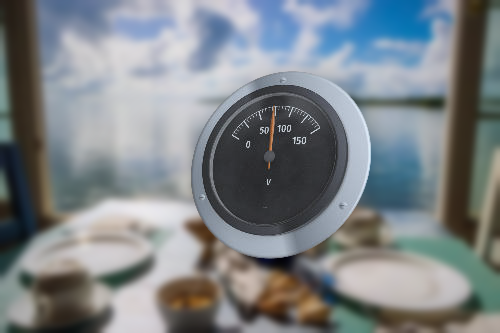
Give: 75 V
